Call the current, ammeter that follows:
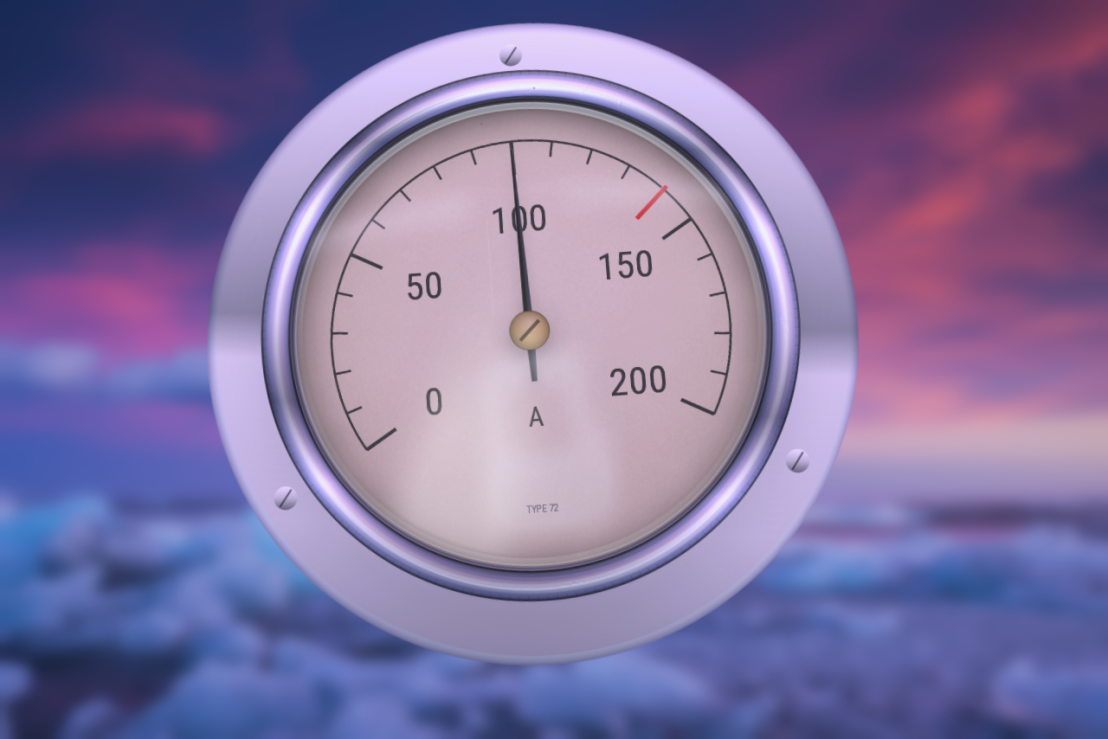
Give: 100 A
